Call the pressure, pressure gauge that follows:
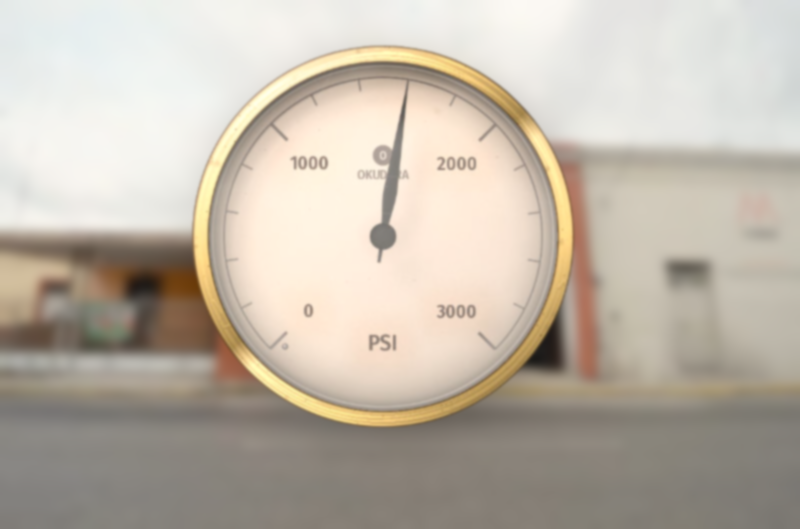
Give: 1600 psi
